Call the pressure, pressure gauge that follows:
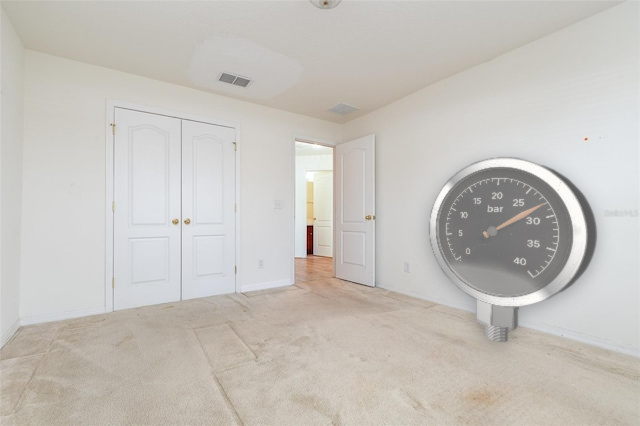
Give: 28 bar
